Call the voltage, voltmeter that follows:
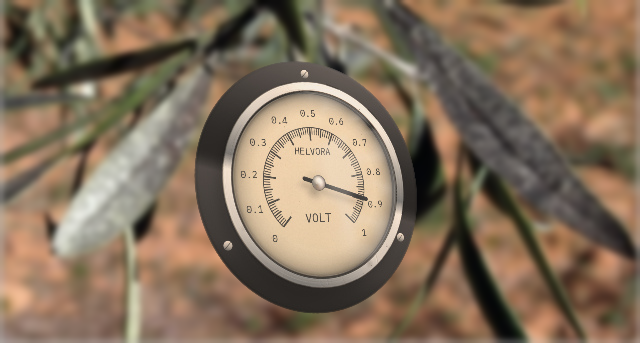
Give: 0.9 V
